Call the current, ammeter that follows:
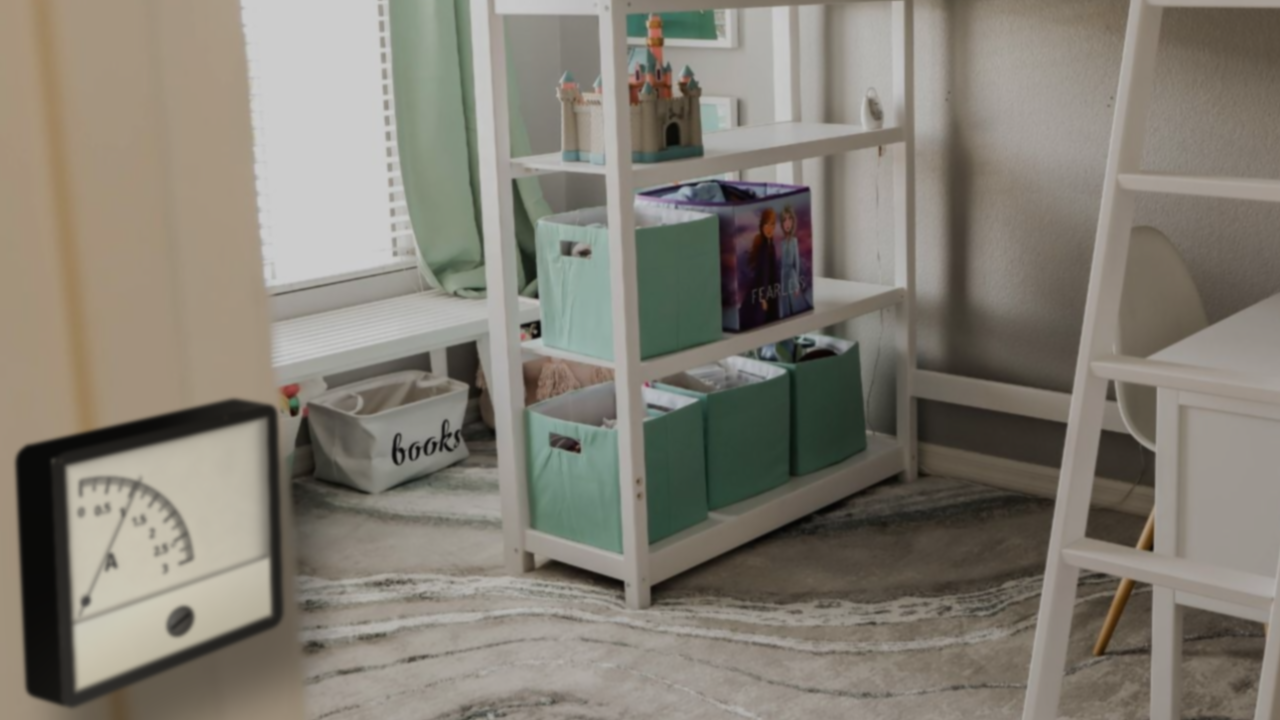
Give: 1 A
